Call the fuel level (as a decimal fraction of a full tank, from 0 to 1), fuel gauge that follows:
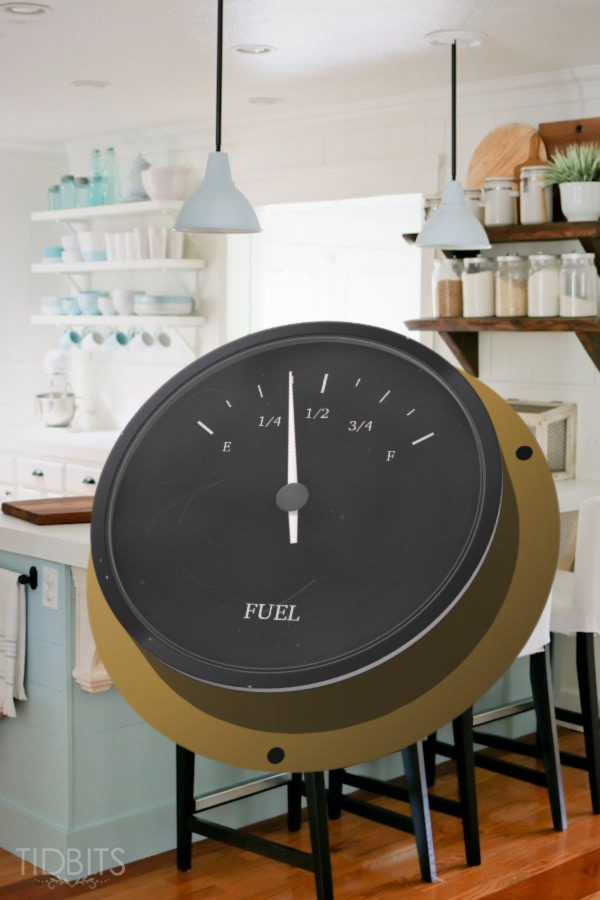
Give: 0.375
